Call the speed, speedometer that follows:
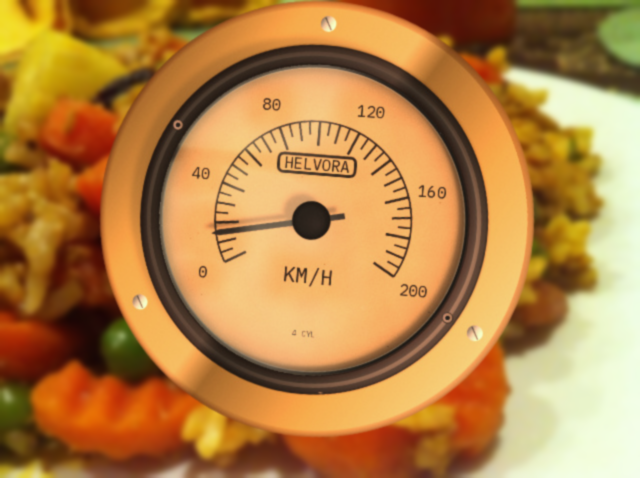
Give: 15 km/h
